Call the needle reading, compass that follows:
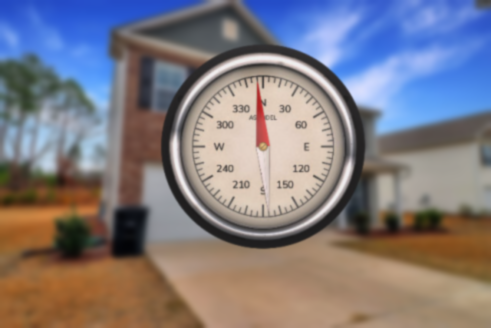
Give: 355 °
